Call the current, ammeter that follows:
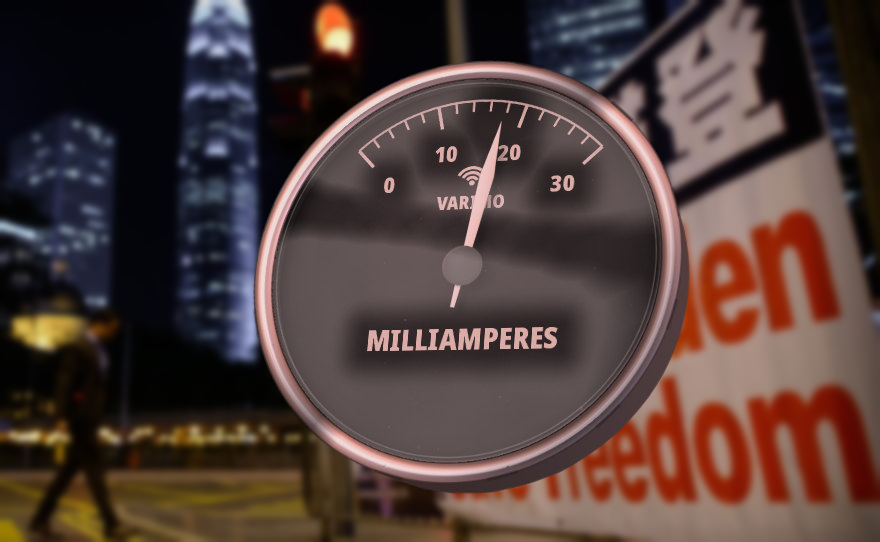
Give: 18 mA
